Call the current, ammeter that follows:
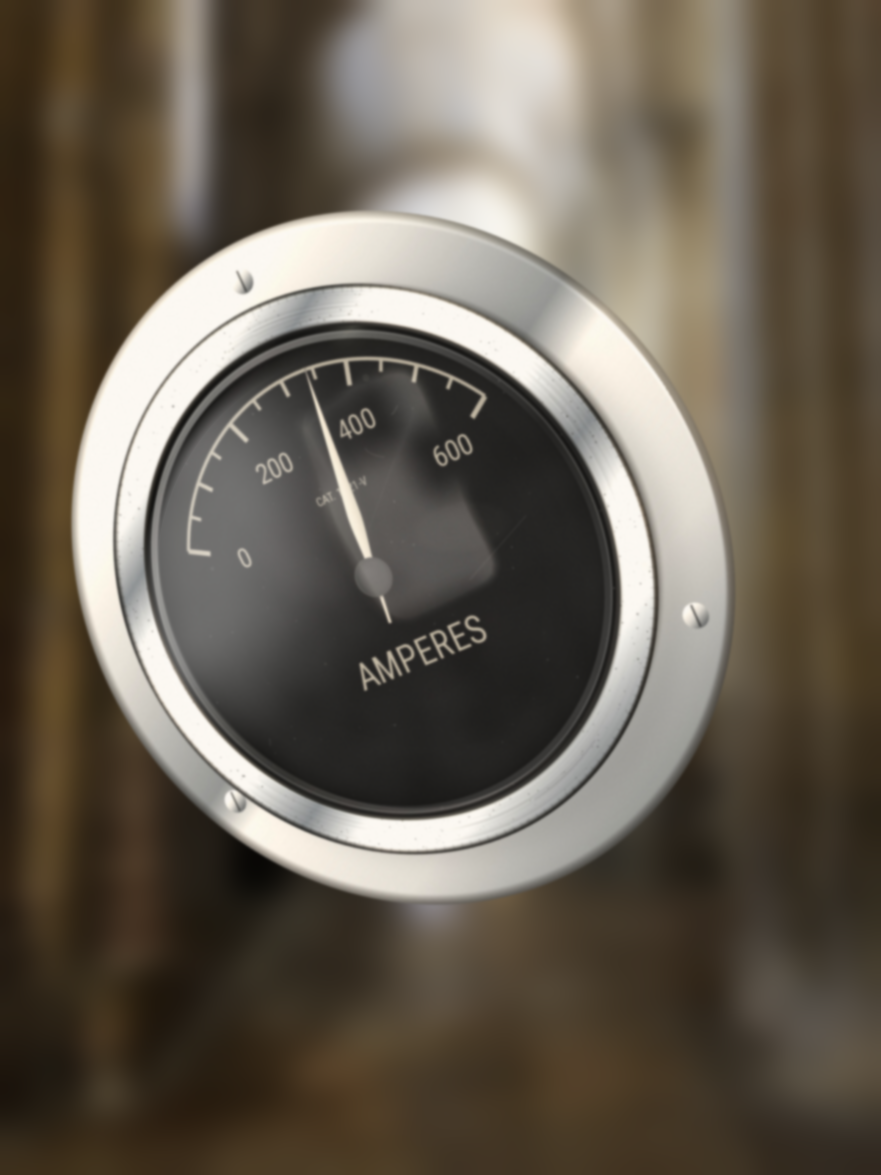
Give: 350 A
